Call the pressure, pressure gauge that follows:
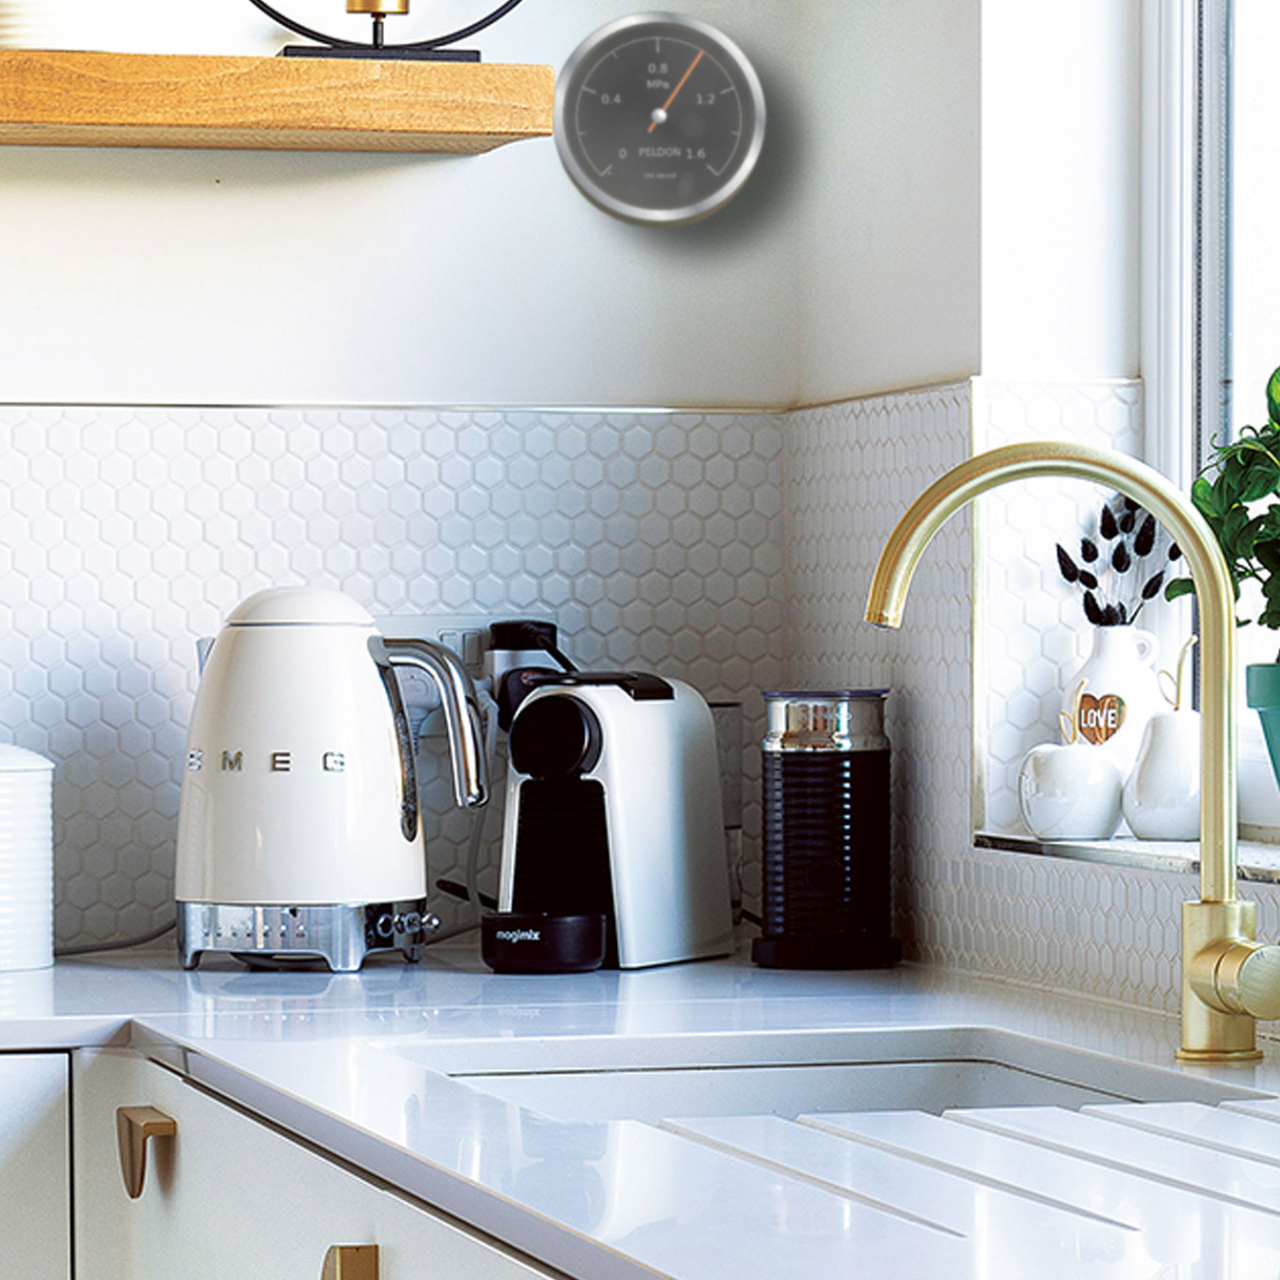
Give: 1 MPa
